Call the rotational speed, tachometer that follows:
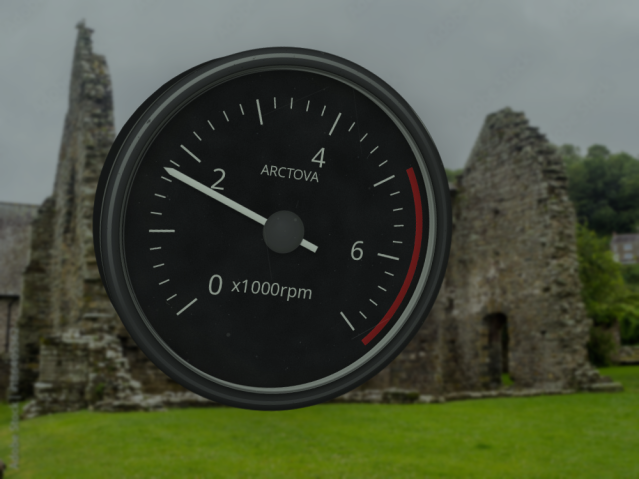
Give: 1700 rpm
